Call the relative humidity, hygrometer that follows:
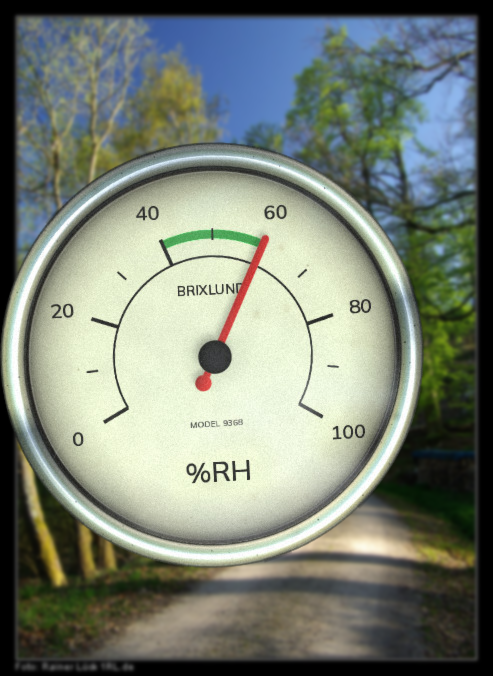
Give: 60 %
